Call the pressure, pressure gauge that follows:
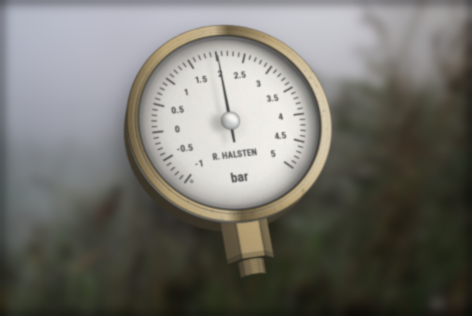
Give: 2 bar
